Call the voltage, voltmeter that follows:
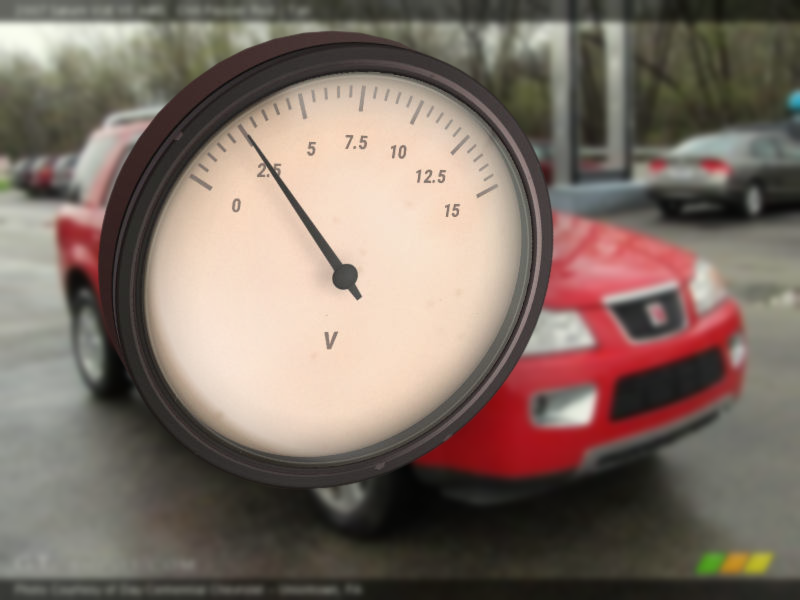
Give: 2.5 V
